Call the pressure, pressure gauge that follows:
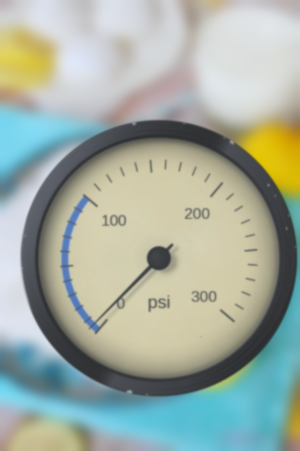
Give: 5 psi
